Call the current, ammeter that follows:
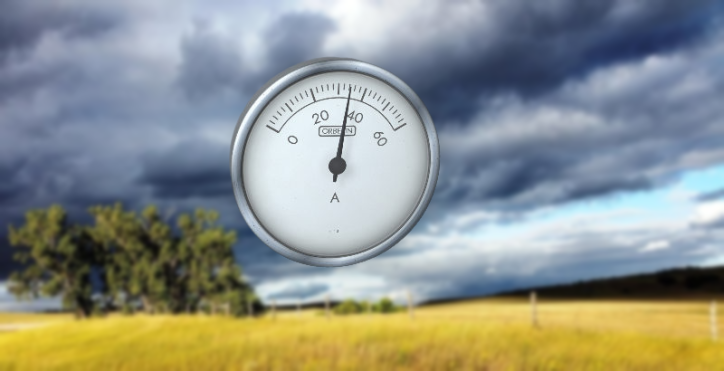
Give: 34 A
